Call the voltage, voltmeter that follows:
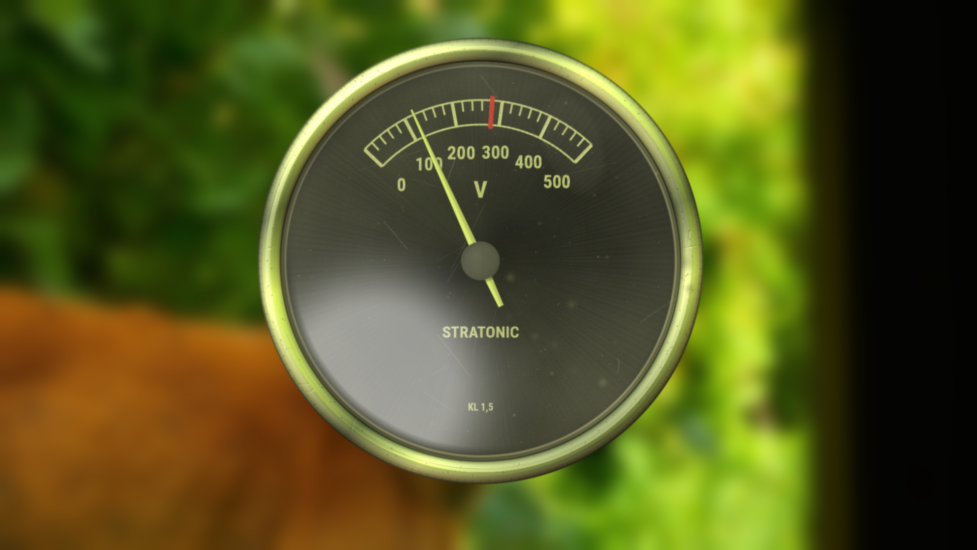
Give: 120 V
